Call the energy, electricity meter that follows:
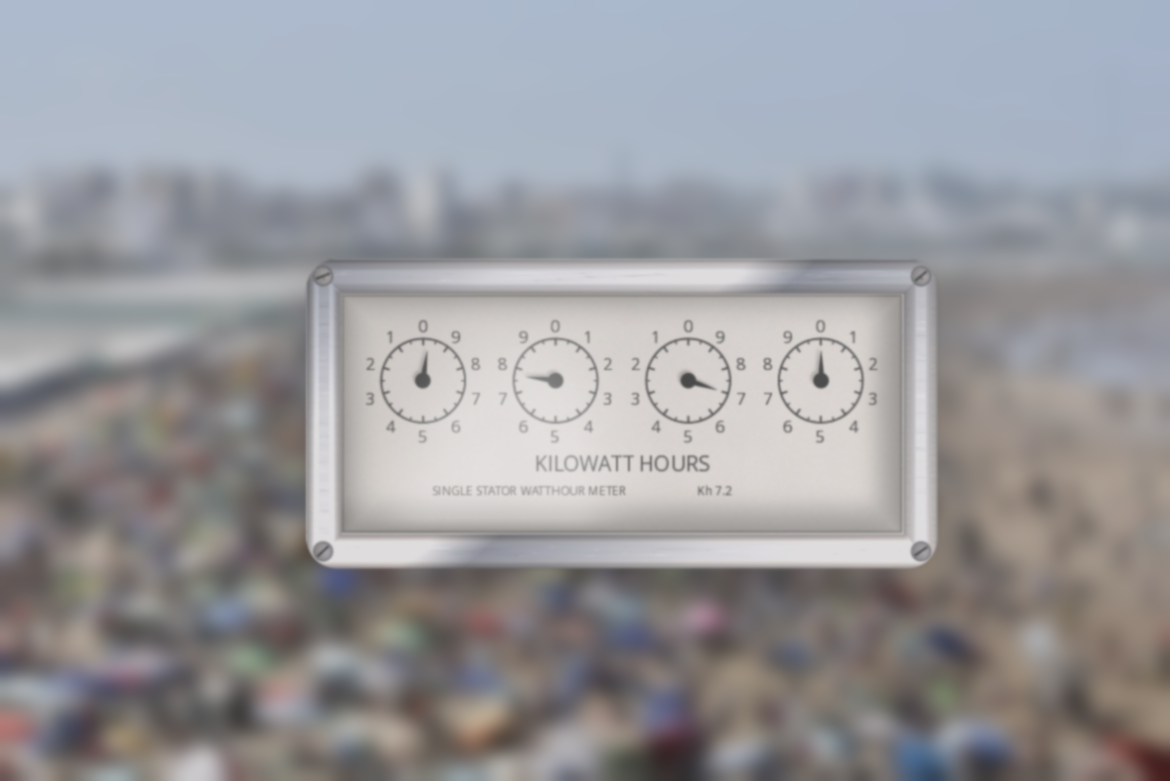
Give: 9770 kWh
